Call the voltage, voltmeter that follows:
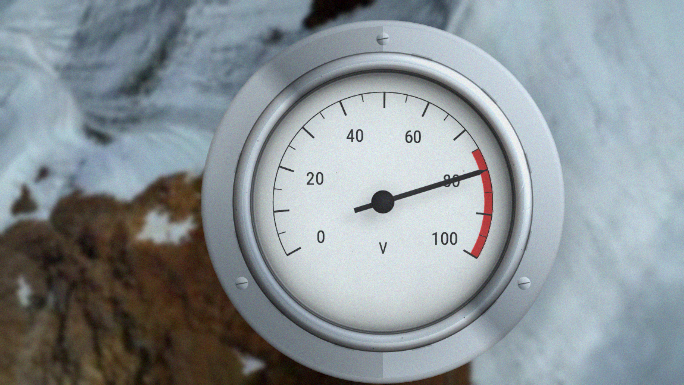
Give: 80 V
